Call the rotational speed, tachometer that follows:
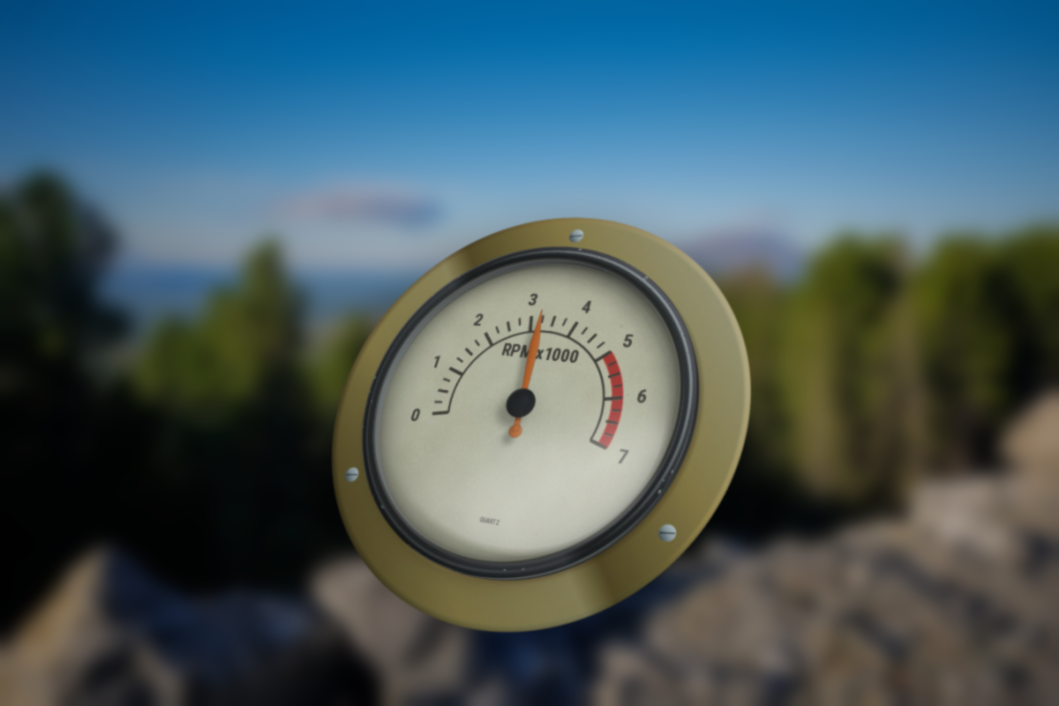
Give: 3250 rpm
